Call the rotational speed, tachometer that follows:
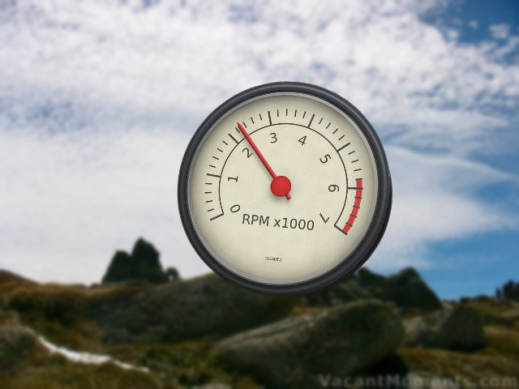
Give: 2300 rpm
